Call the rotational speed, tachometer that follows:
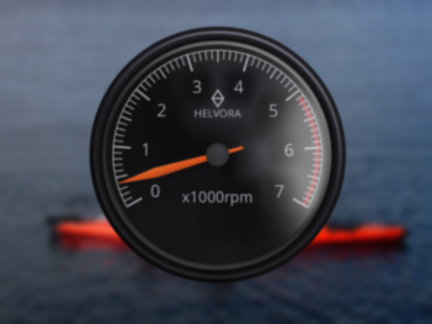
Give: 400 rpm
